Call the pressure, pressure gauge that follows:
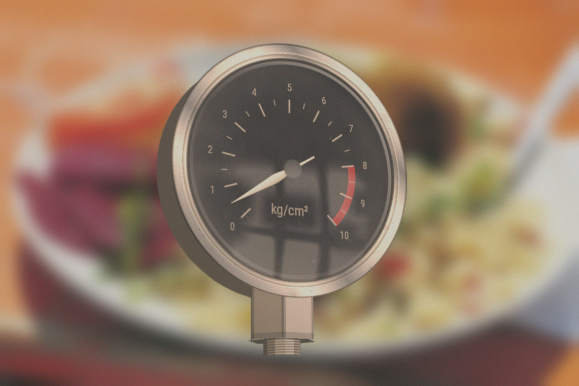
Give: 0.5 kg/cm²
